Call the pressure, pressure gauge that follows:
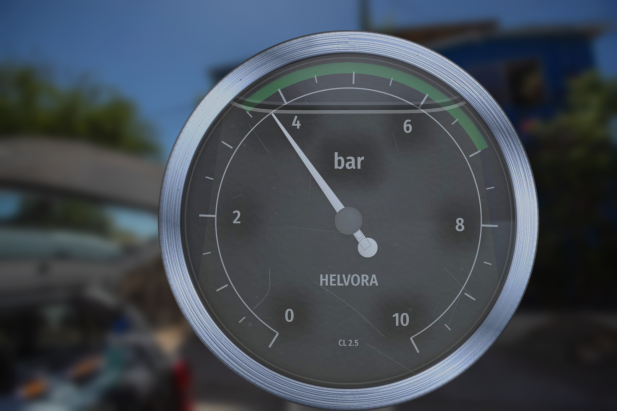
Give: 3.75 bar
